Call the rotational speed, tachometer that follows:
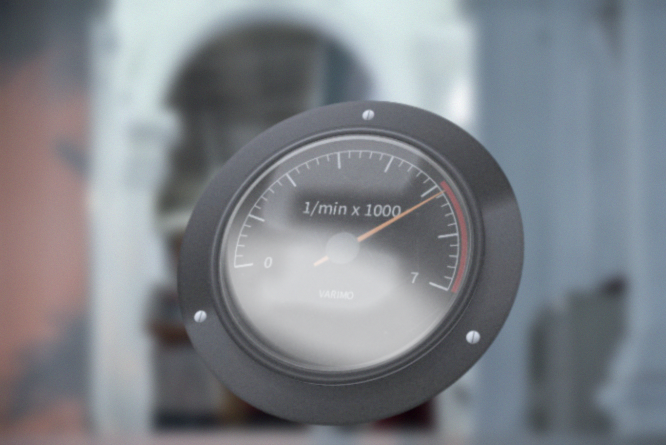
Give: 5200 rpm
